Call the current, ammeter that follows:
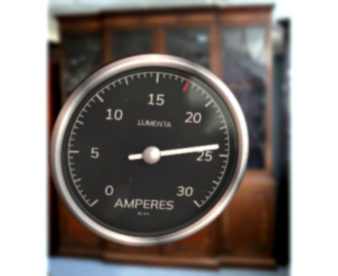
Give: 24 A
